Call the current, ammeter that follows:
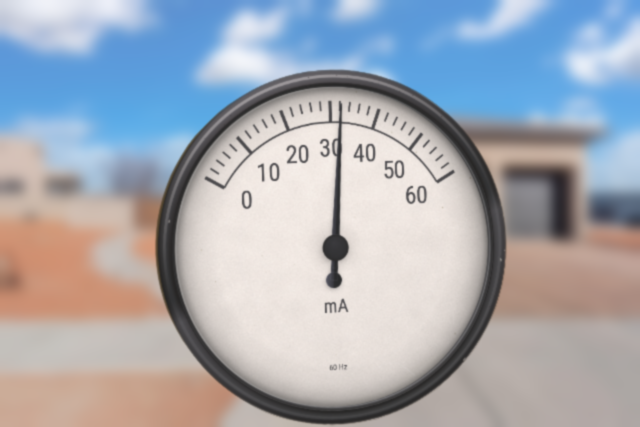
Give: 32 mA
